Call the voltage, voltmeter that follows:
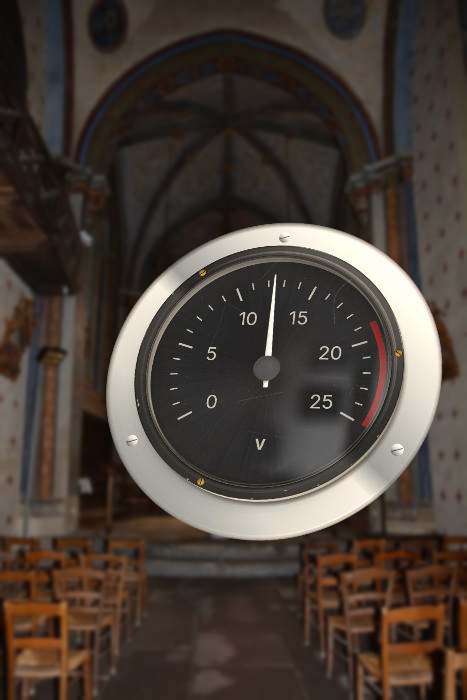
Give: 12.5 V
